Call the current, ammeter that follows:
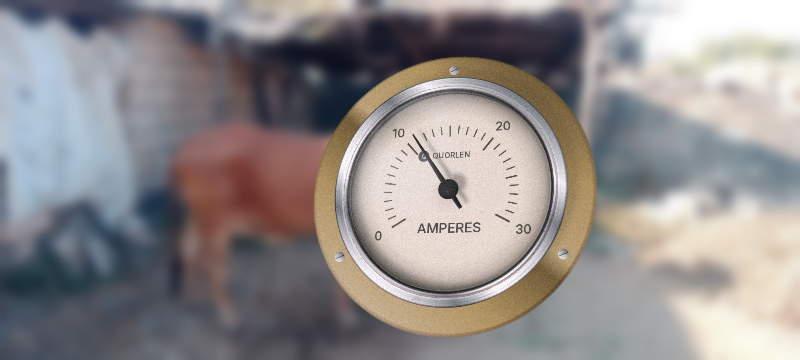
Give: 11 A
